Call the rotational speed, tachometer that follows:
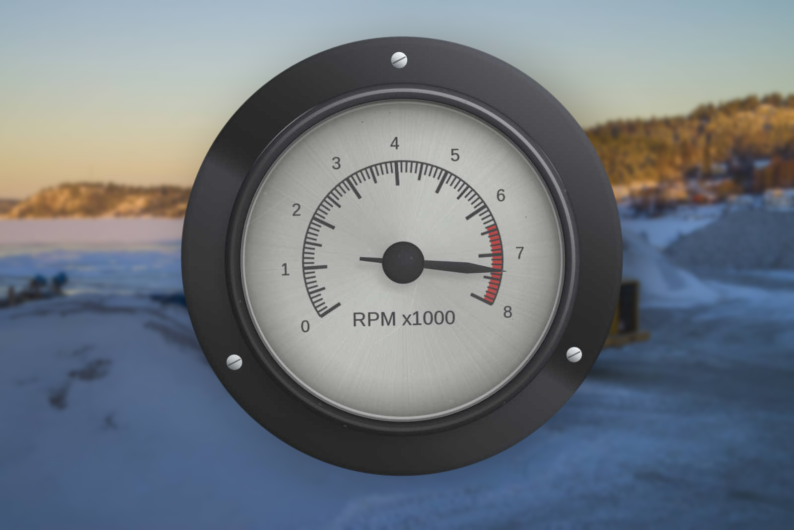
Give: 7300 rpm
